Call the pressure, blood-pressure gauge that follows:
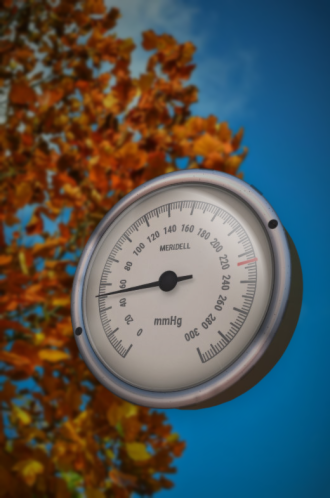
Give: 50 mmHg
